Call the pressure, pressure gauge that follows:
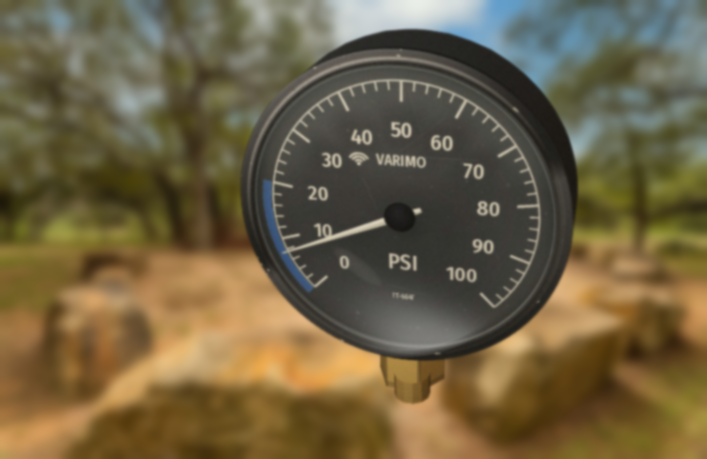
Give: 8 psi
